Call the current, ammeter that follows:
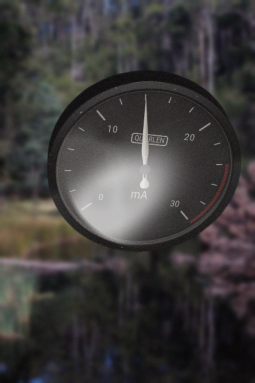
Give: 14 mA
